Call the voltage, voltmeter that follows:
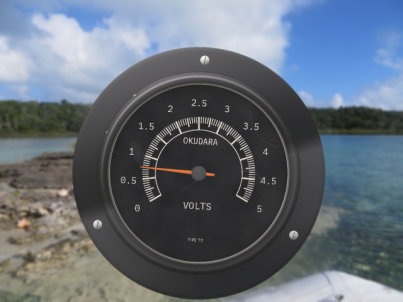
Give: 0.75 V
